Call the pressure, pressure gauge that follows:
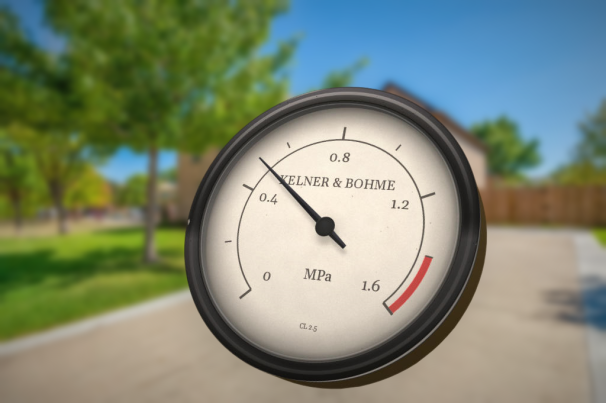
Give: 0.5 MPa
